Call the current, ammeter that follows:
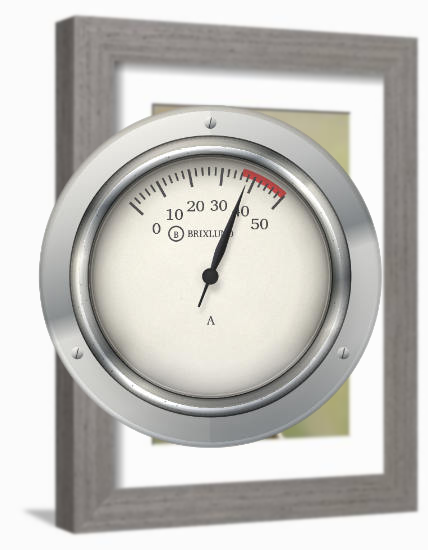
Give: 38 A
